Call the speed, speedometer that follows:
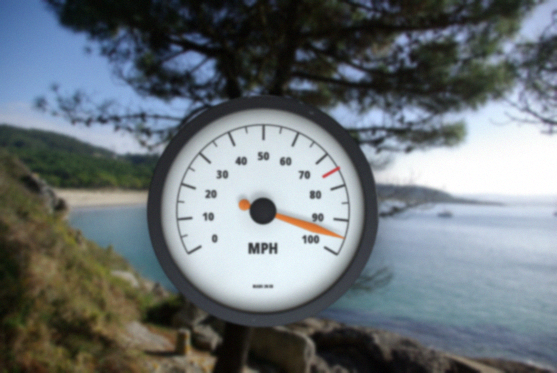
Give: 95 mph
